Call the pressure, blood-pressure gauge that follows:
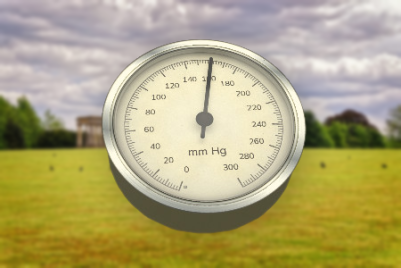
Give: 160 mmHg
